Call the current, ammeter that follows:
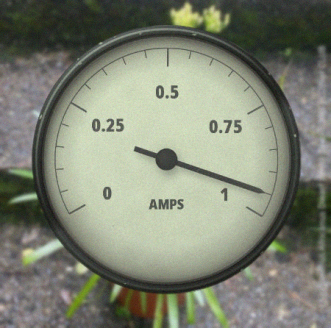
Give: 0.95 A
